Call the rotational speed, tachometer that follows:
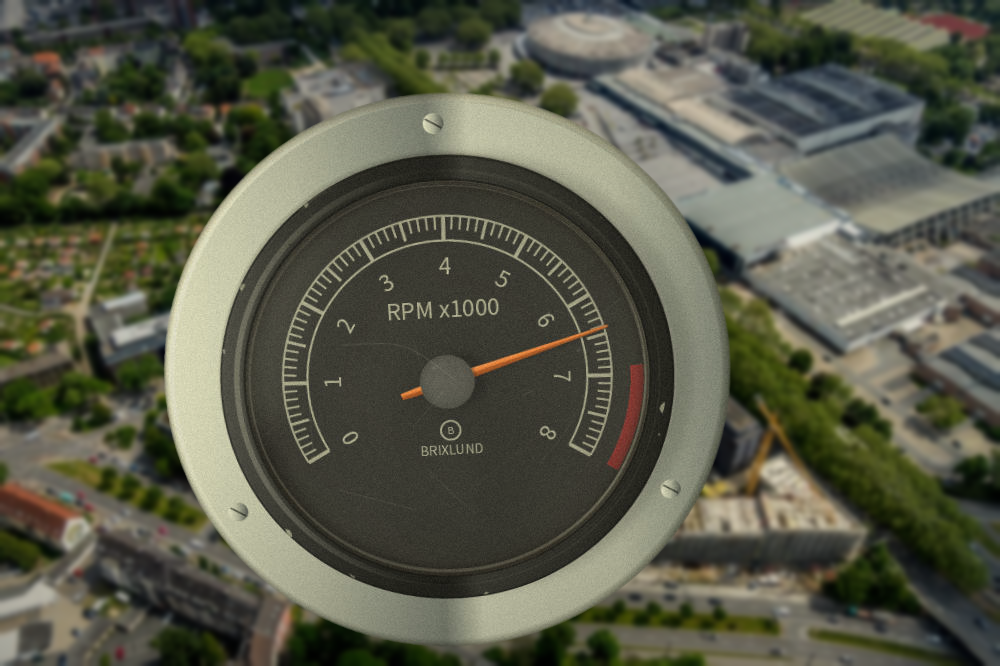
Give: 6400 rpm
